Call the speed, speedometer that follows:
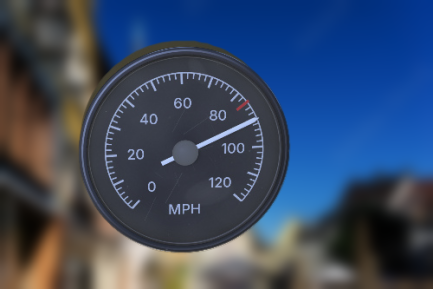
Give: 90 mph
